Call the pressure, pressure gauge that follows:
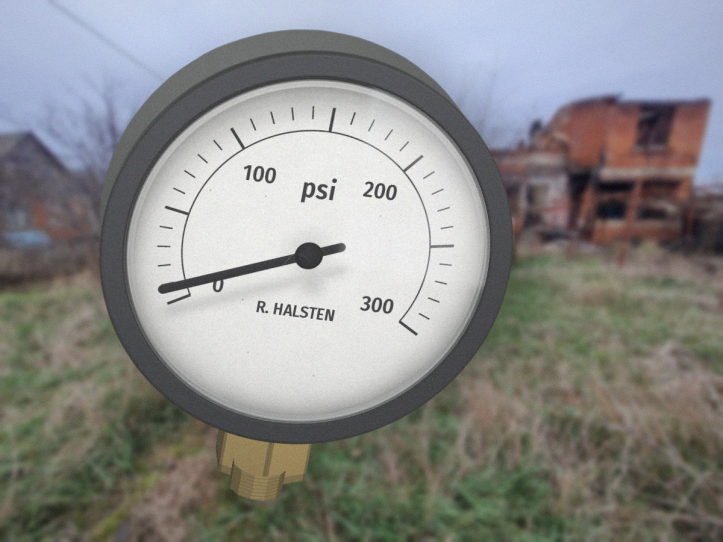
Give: 10 psi
